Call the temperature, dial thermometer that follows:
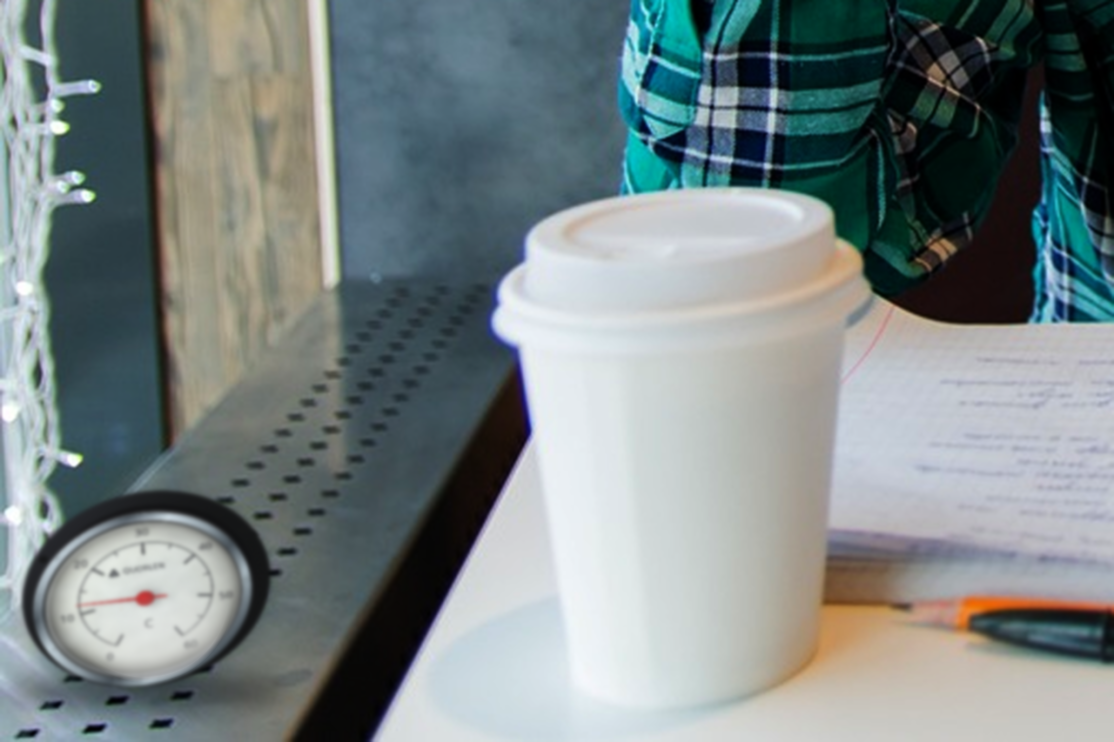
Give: 12.5 °C
